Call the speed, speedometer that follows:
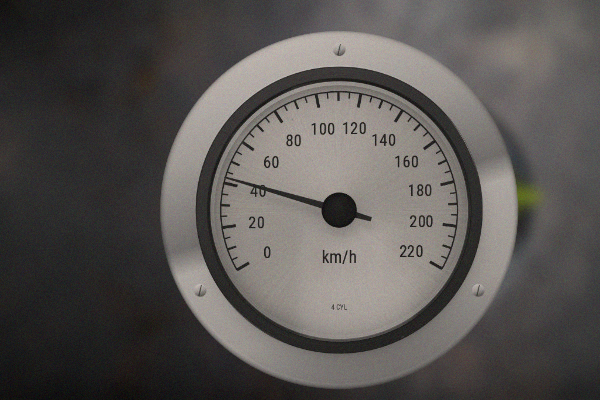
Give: 42.5 km/h
